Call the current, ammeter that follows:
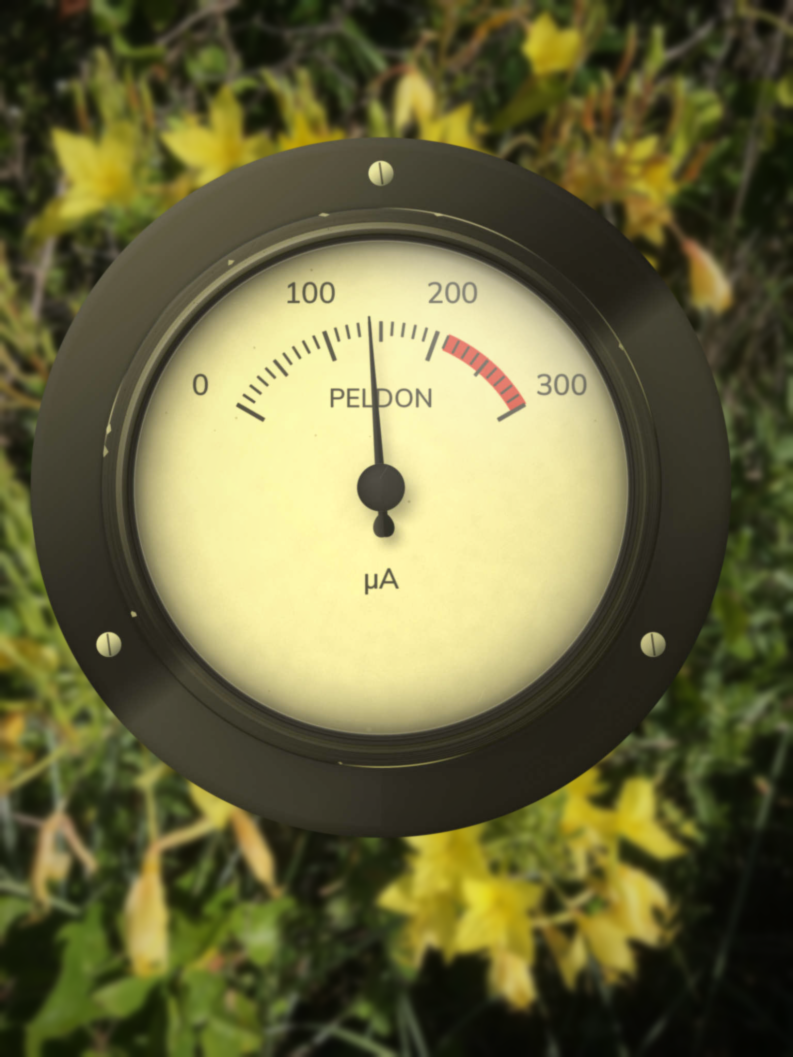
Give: 140 µA
